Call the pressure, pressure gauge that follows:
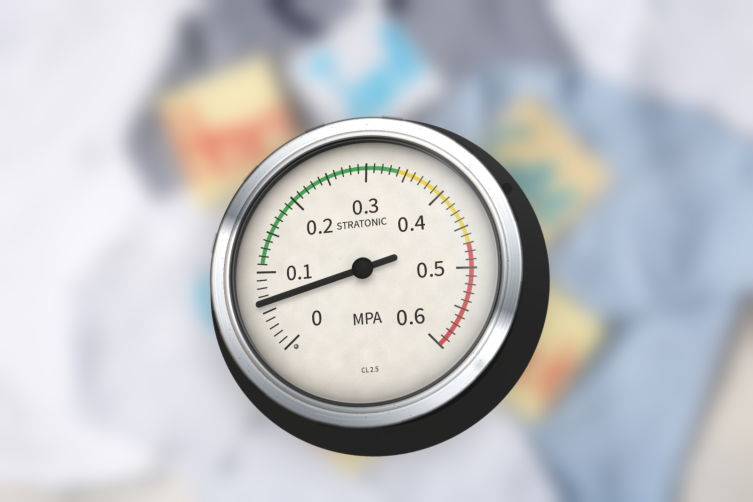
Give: 0.06 MPa
